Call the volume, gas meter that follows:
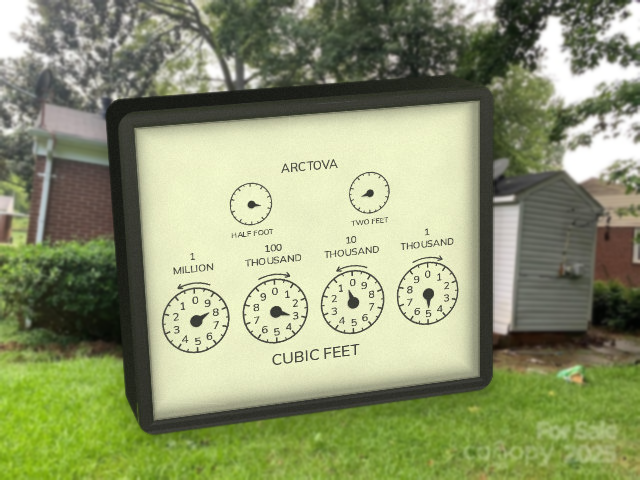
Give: 830500 ft³
